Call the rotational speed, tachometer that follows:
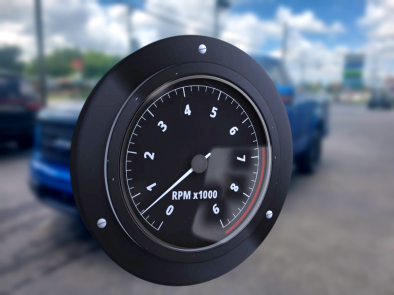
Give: 600 rpm
